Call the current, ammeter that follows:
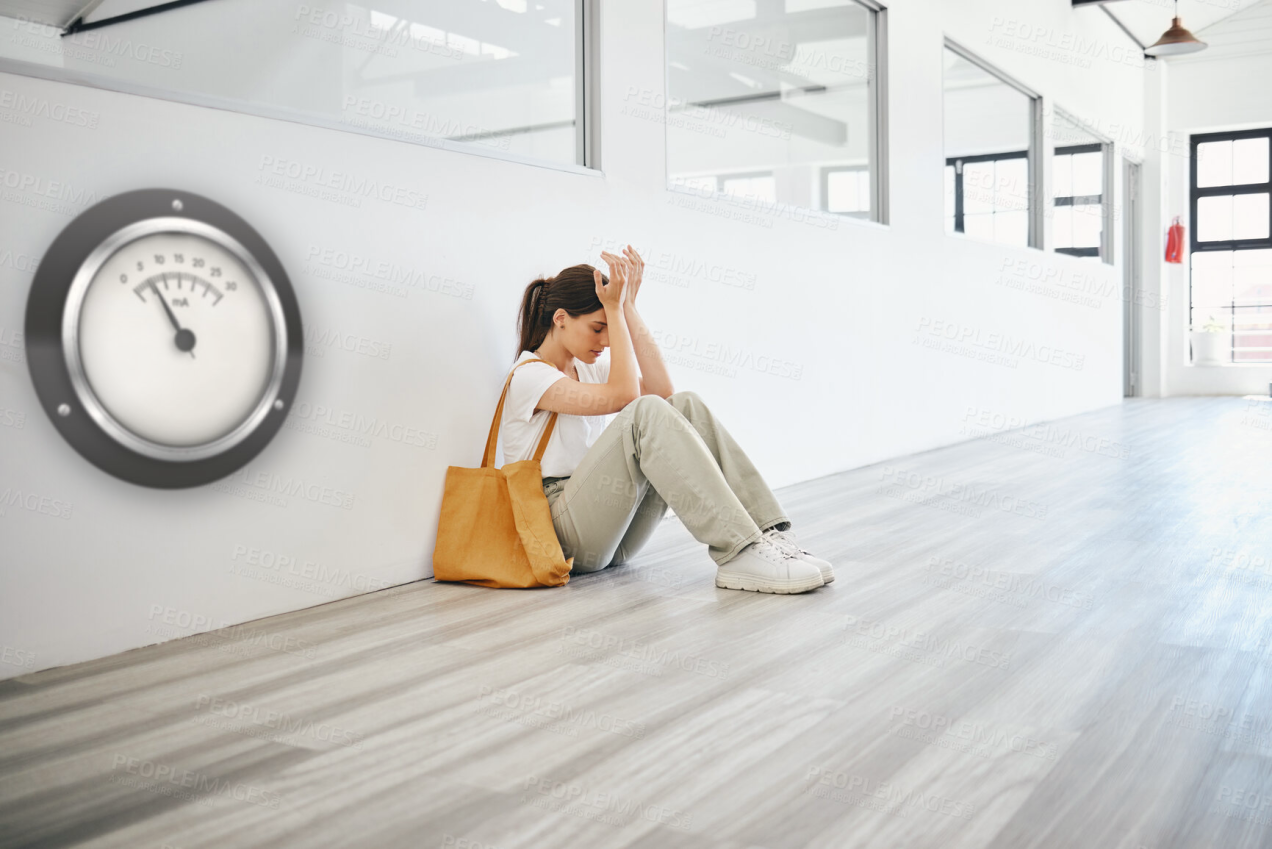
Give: 5 mA
